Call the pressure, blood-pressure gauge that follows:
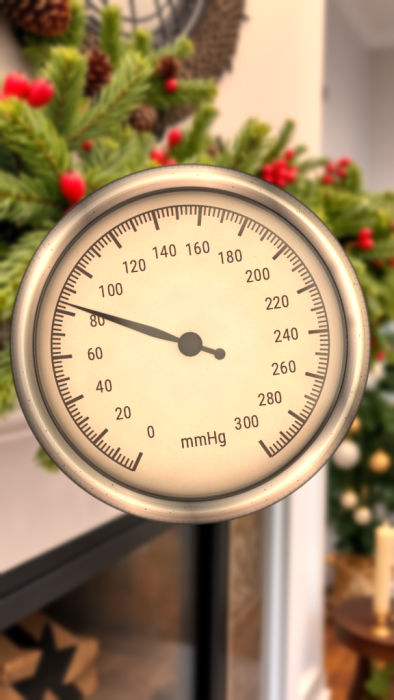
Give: 84 mmHg
